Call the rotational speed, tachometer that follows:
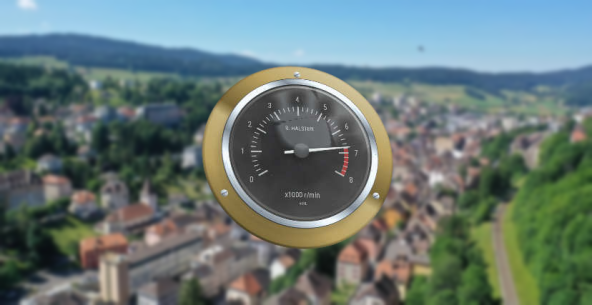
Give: 6800 rpm
